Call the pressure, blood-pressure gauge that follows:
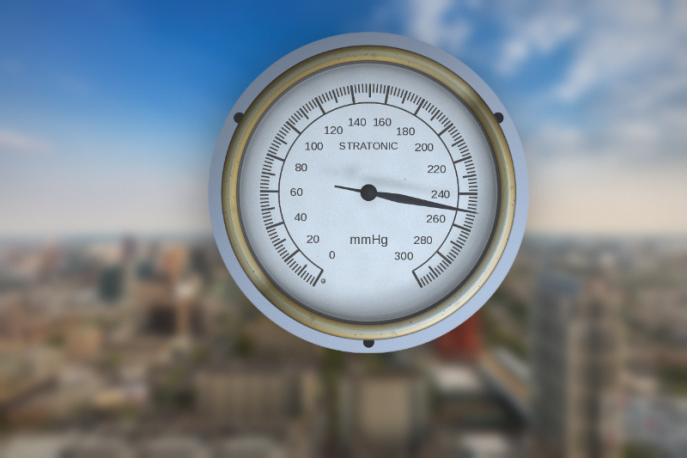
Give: 250 mmHg
